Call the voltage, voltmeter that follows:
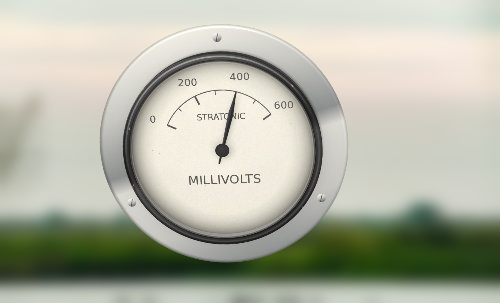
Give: 400 mV
